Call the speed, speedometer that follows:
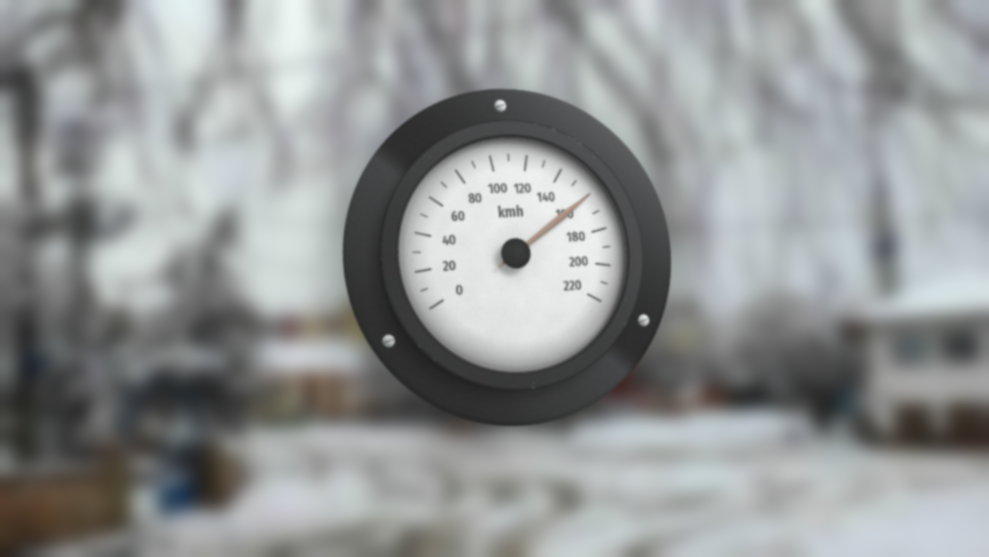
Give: 160 km/h
